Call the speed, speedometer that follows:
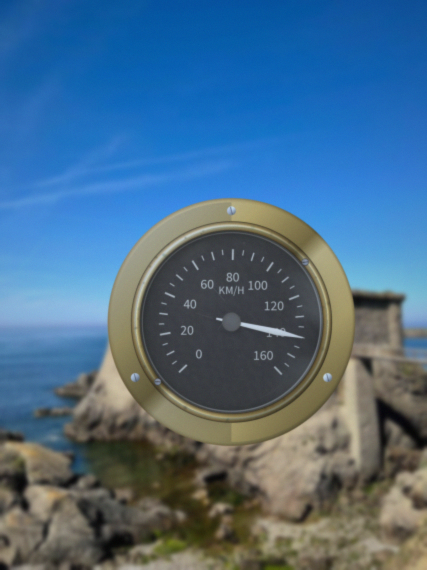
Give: 140 km/h
